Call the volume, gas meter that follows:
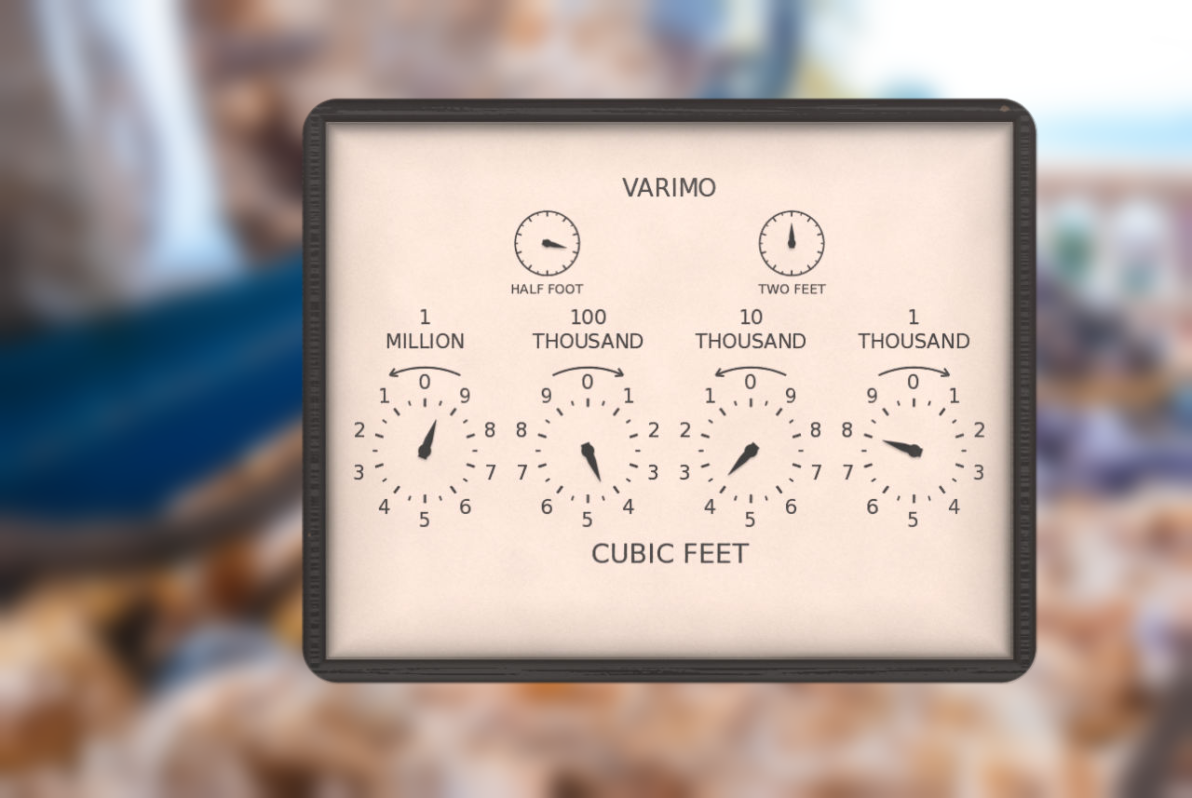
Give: 943800 ft³
